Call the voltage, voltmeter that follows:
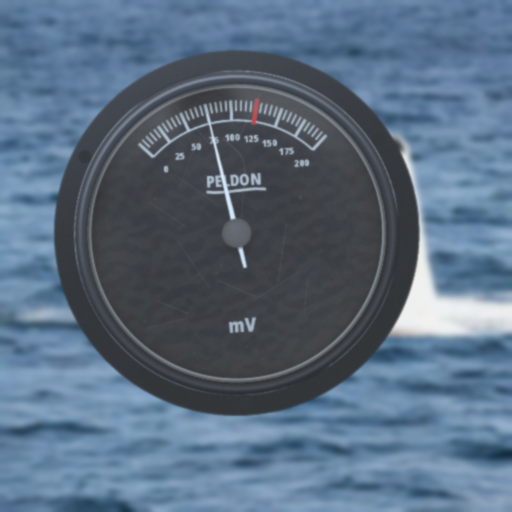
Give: 75 mV
